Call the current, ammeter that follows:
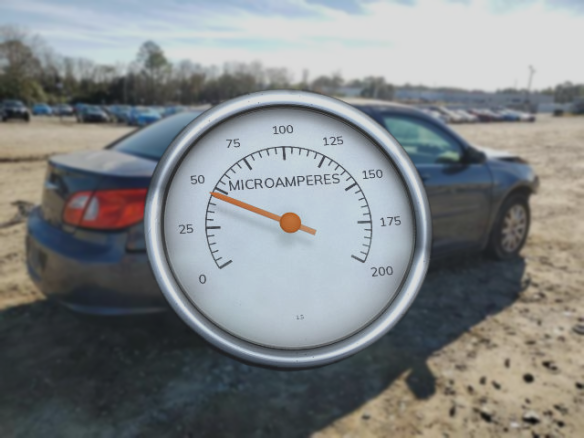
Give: 45 µA
